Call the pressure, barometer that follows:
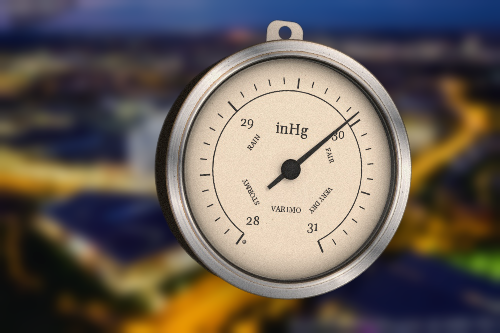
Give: 29.95 inHg
